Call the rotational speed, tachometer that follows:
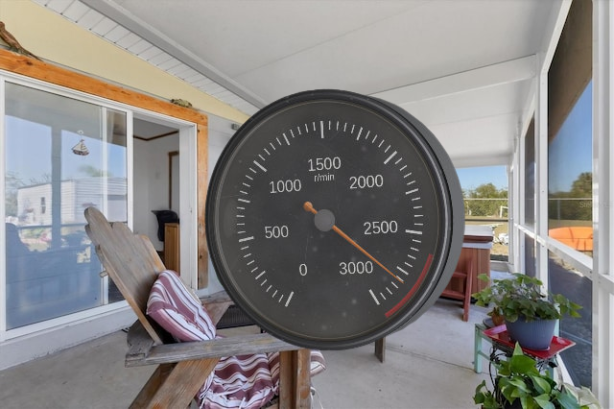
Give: 2800 rpm
